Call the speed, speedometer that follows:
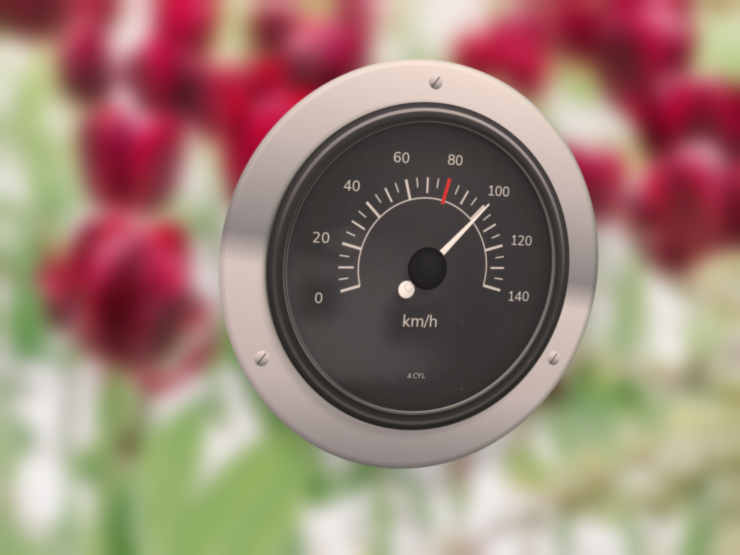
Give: 100 km/h
